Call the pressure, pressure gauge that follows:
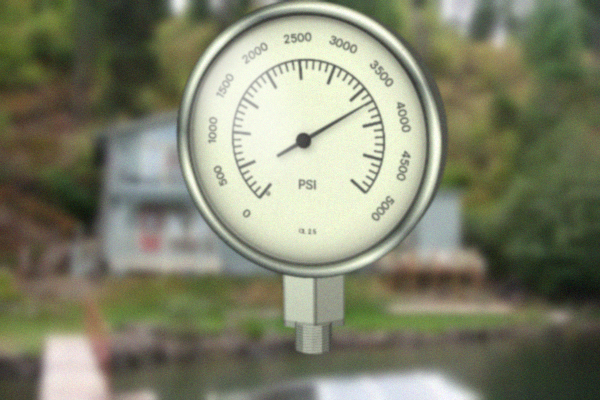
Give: 3700 psi
